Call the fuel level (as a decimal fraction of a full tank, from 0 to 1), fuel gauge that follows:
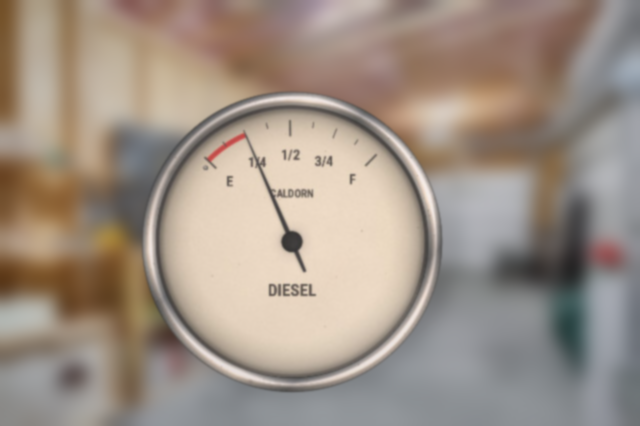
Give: 0.25
